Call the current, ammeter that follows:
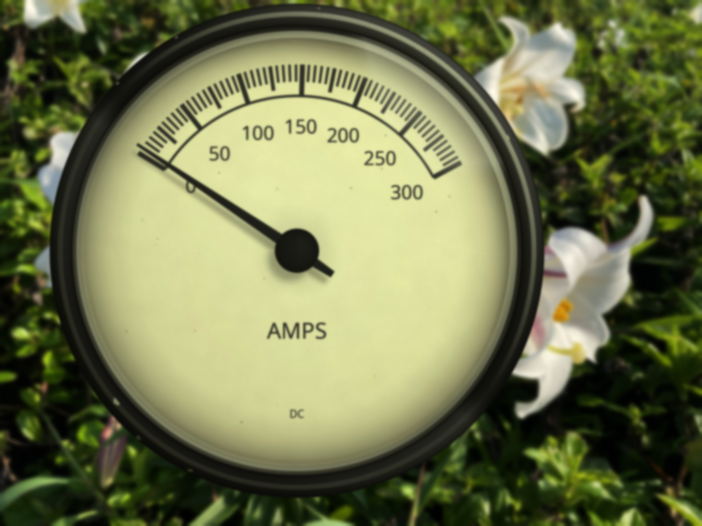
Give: 5 A
